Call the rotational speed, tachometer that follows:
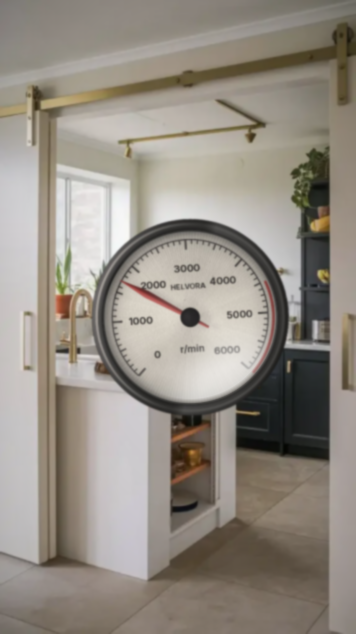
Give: 1700 rpm
